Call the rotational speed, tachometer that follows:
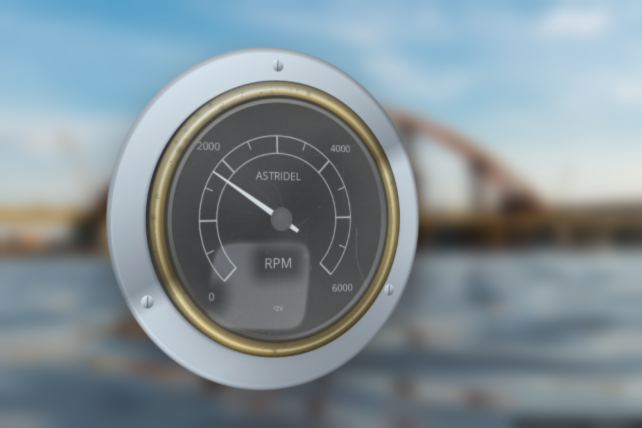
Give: 1750 rpm
